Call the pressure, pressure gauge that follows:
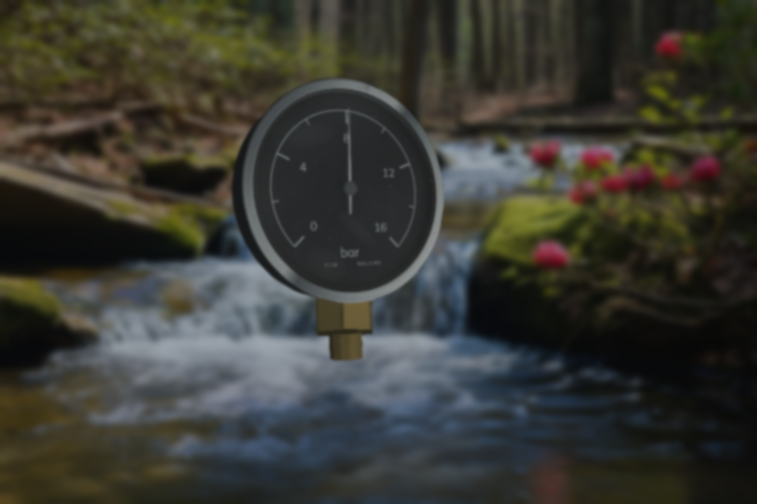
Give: 8 bar
